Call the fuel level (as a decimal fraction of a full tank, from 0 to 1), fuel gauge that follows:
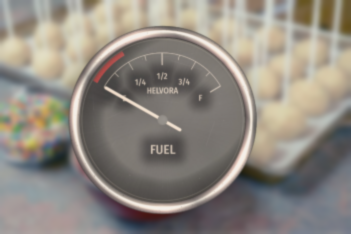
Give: 0
